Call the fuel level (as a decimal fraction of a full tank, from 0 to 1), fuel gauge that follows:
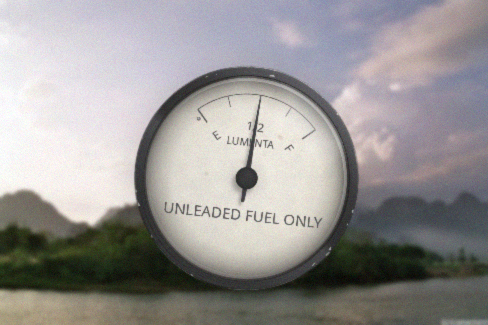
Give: 0.5
